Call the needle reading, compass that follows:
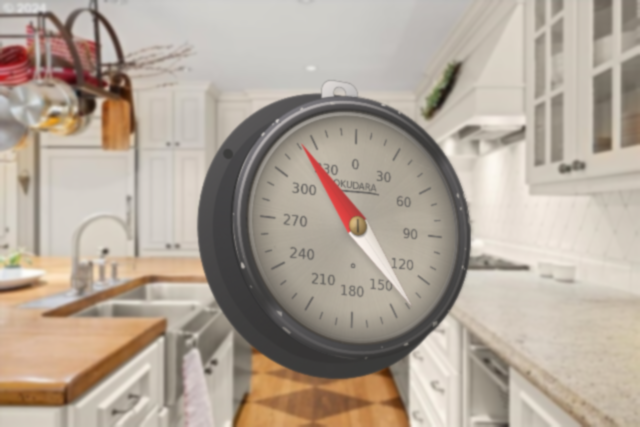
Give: 320 °
